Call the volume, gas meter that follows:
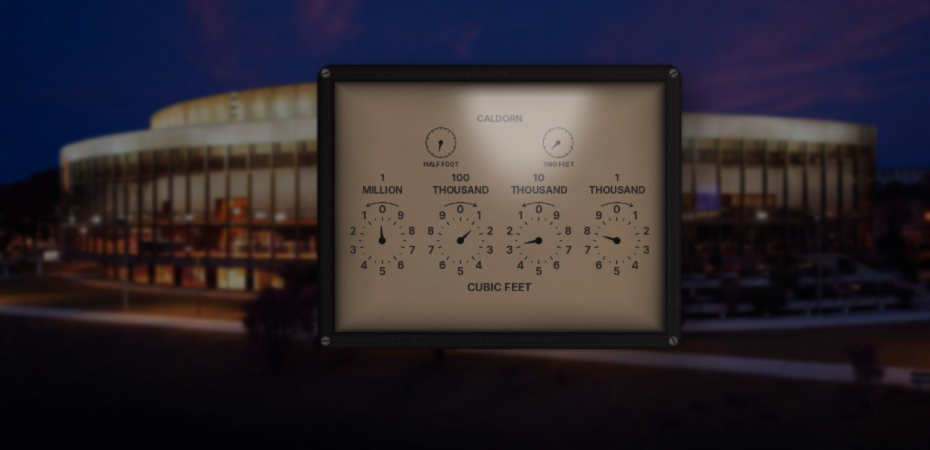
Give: 12800 ft³
